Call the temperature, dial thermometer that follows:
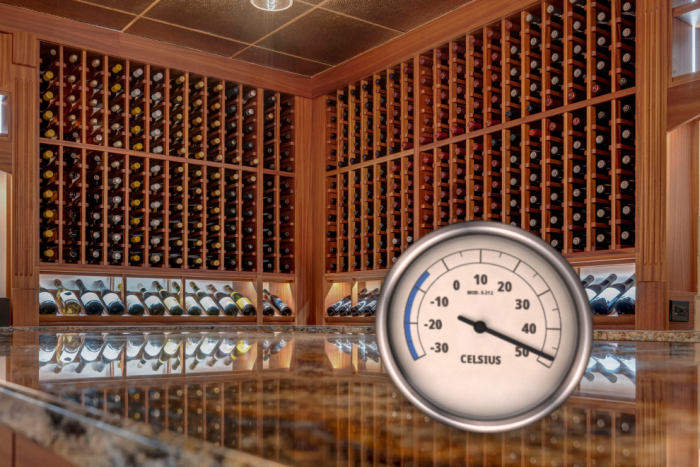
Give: 47.5 °C
